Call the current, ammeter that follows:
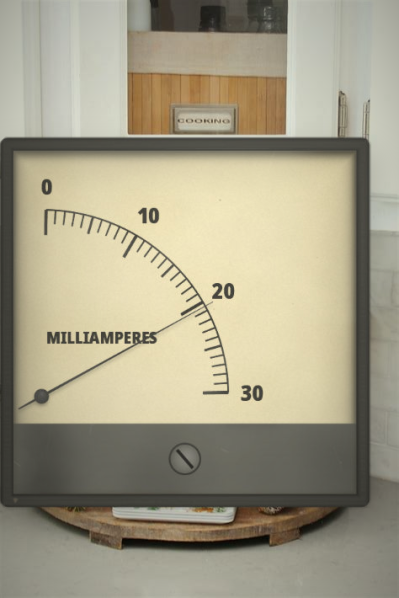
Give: 20.5 mA
